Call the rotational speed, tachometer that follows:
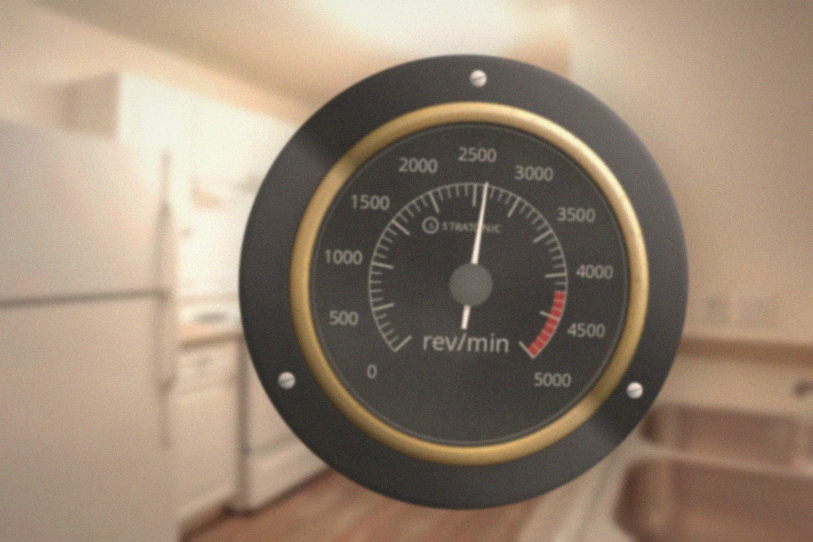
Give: 2600 rpm
